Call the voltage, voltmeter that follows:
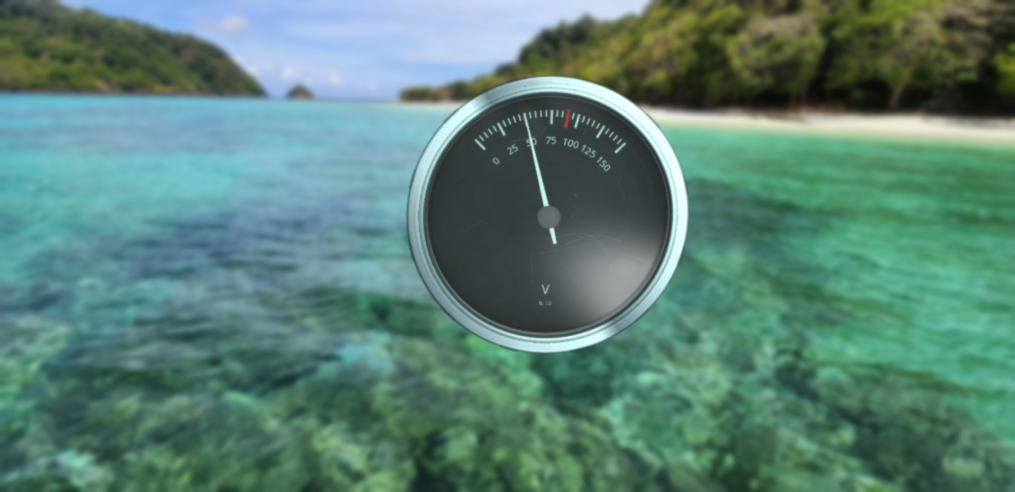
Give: 50 V
